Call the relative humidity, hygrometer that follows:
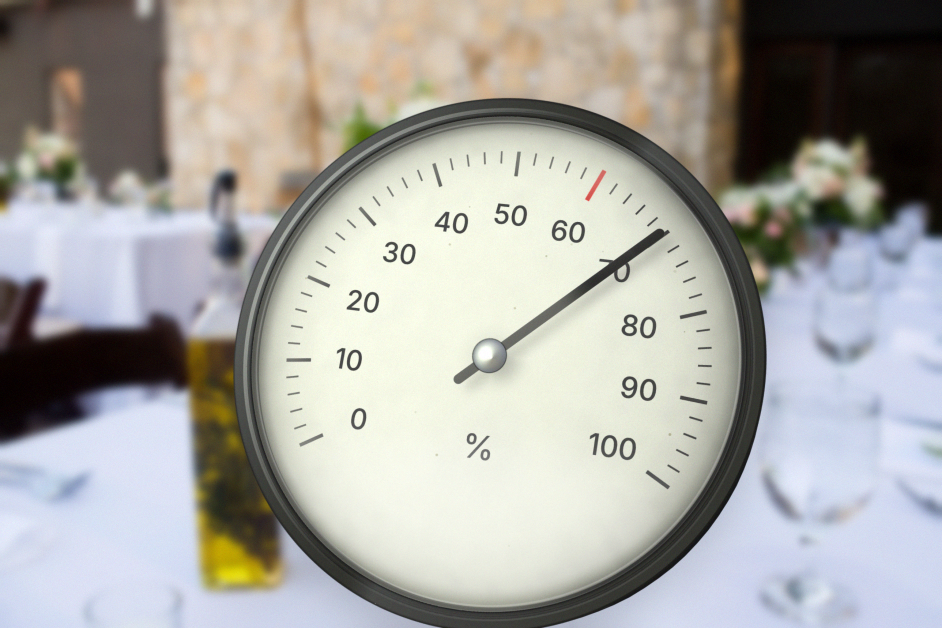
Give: 70 %
